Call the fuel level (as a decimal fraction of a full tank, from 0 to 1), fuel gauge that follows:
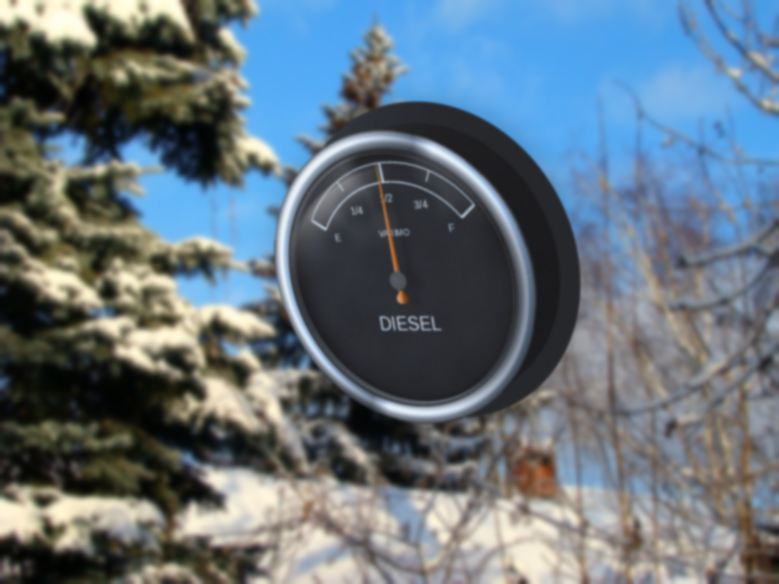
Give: 0.5
